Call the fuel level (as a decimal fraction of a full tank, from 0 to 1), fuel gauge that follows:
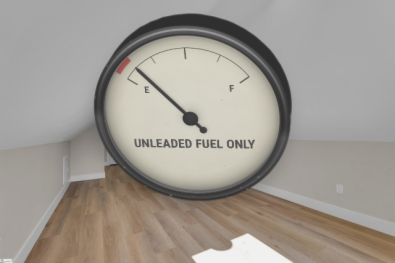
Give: 0.125
